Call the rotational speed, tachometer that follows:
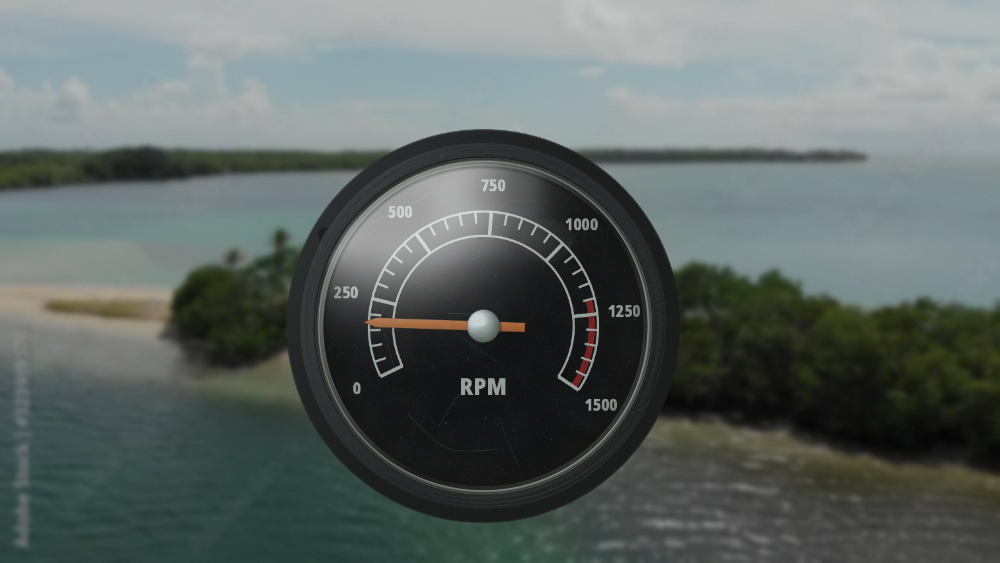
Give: 175 rpm
